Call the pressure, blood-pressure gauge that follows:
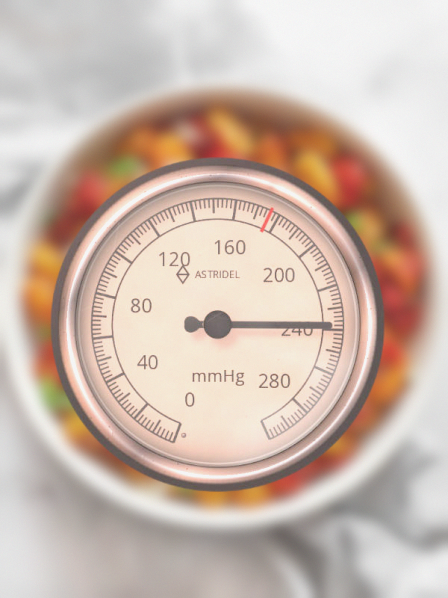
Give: 238 mmHg
